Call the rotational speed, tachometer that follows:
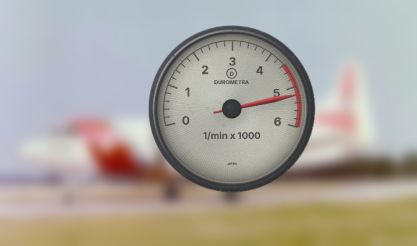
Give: 5200 rpm
